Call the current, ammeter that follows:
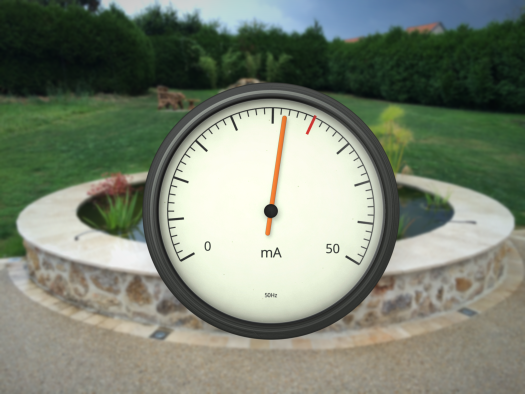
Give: 26.5 mA
